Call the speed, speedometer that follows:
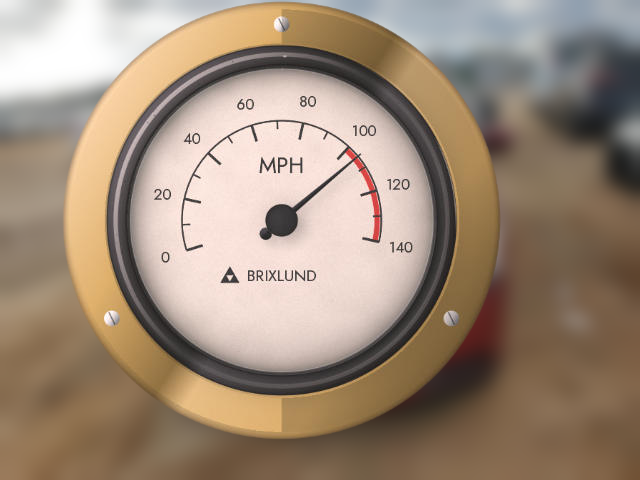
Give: 105 mph
